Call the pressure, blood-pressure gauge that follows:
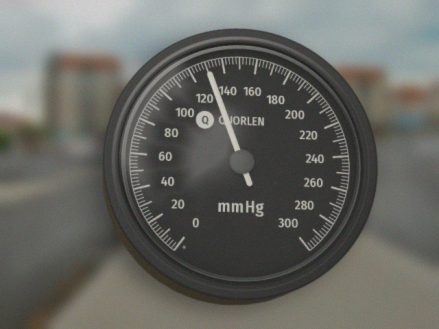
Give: 130 mmHg
